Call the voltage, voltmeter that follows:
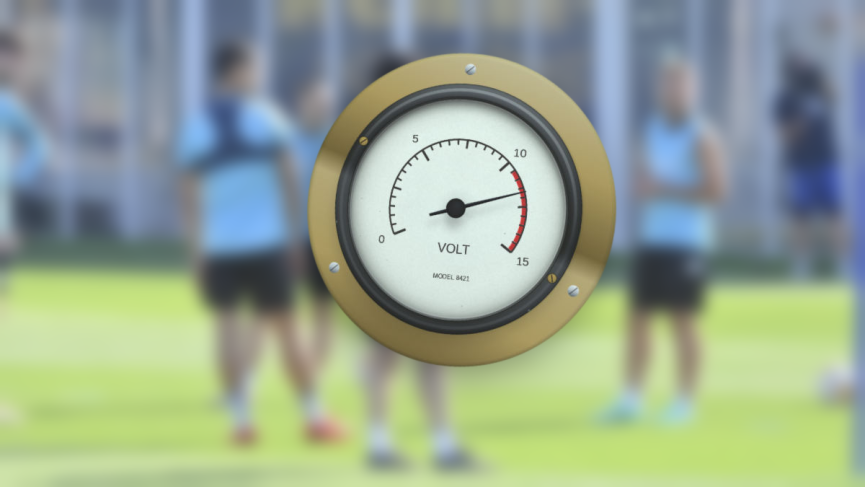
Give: 11.75 V
